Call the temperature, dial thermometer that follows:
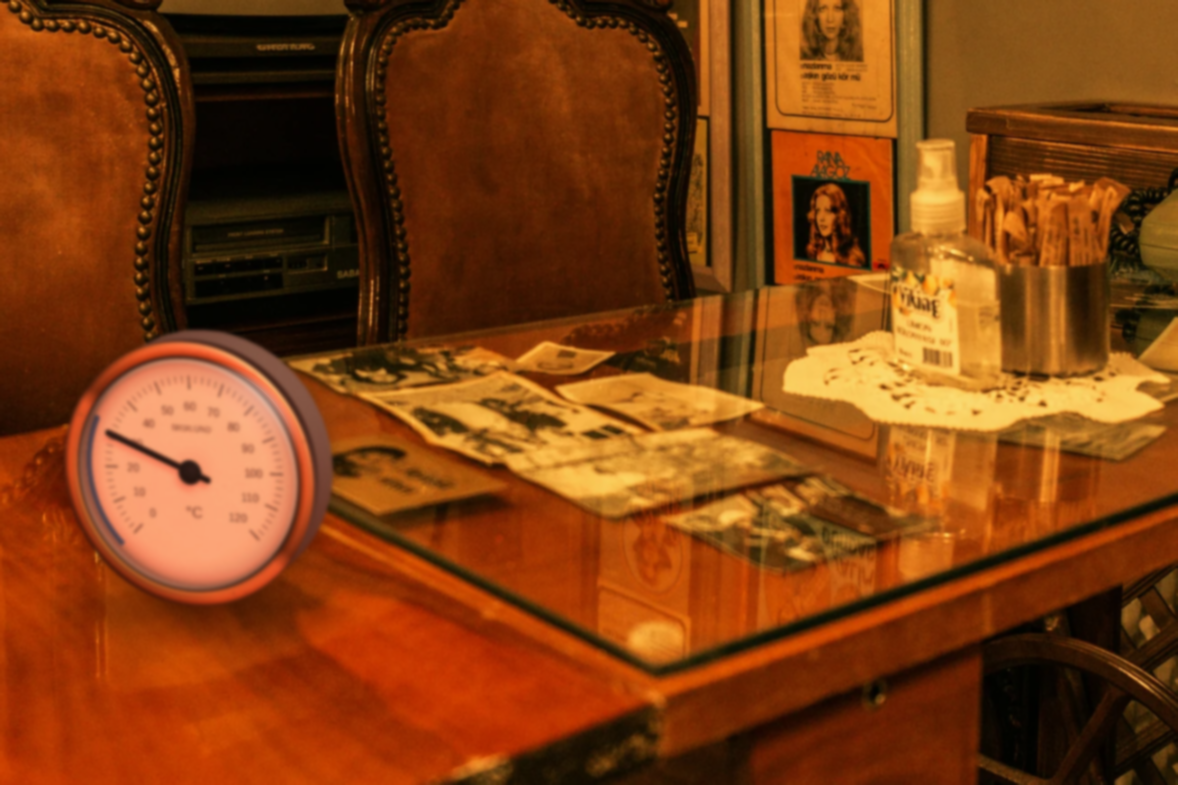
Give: 30 °C
